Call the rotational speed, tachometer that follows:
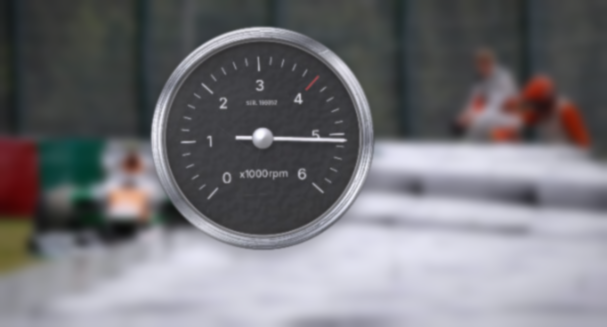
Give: 5100 rpm
